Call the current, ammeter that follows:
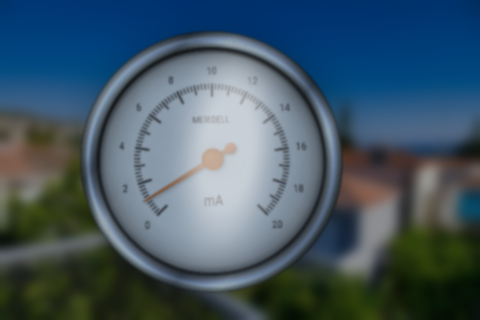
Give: 1 mA
